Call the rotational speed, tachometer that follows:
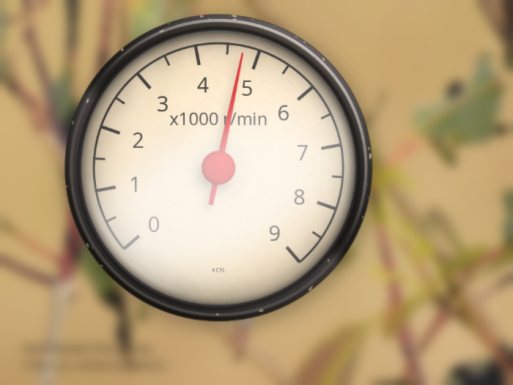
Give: 4750 rpm
